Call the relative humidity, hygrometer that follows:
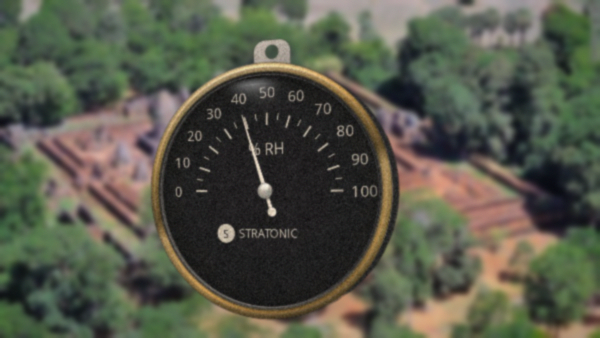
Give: 40 %
